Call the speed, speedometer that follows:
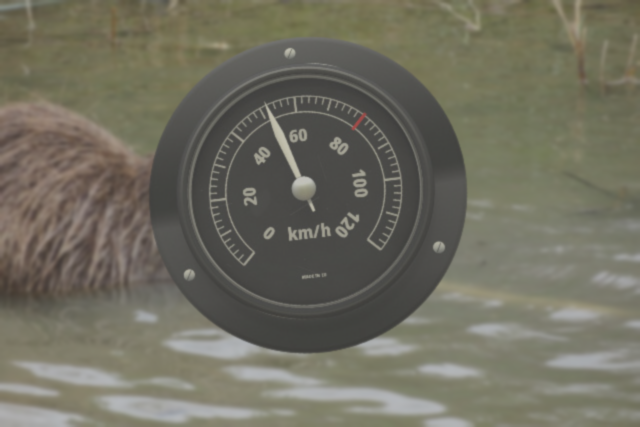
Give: 52 km/h
